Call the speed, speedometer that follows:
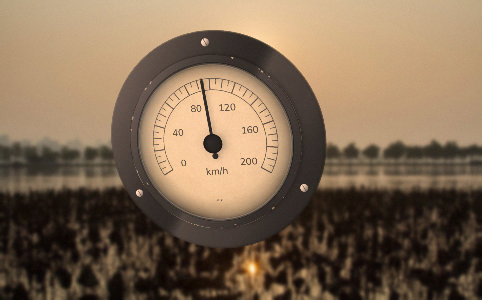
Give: 95 km/h
